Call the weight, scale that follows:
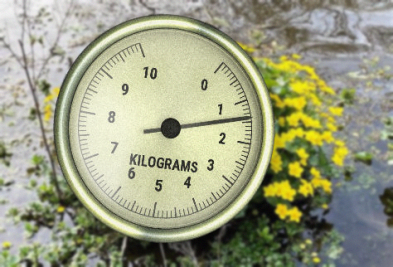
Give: 1.4 kg
